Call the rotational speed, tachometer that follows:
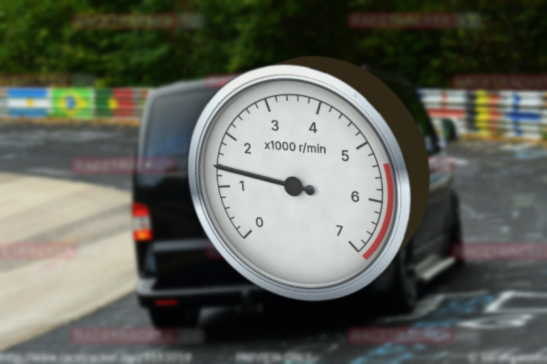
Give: 1400 rpm
